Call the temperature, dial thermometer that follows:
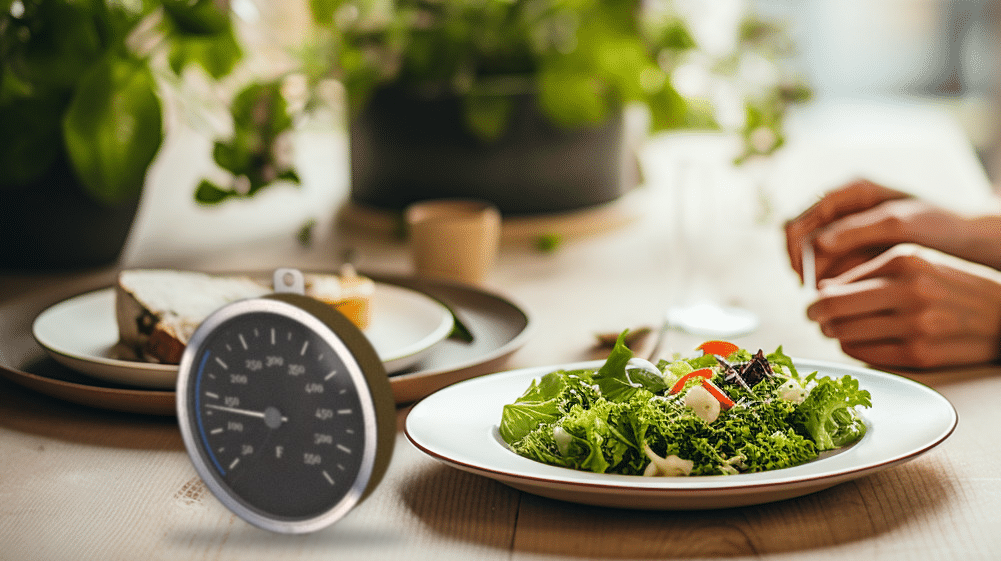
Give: 137.5 °F
